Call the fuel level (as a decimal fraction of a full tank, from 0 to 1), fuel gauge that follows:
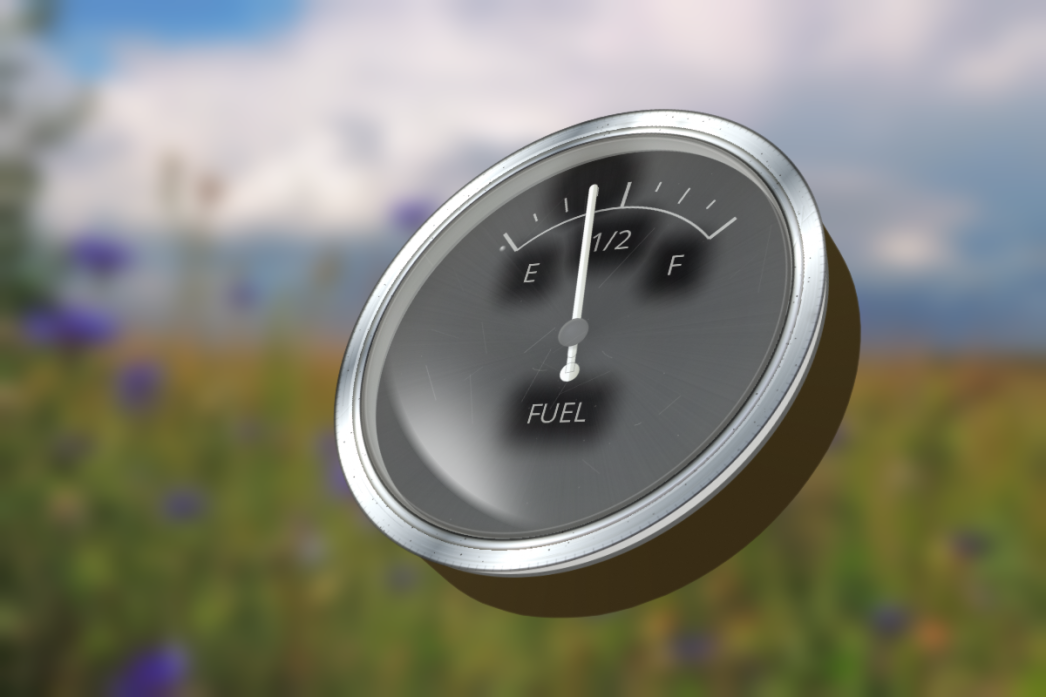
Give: 0.375
